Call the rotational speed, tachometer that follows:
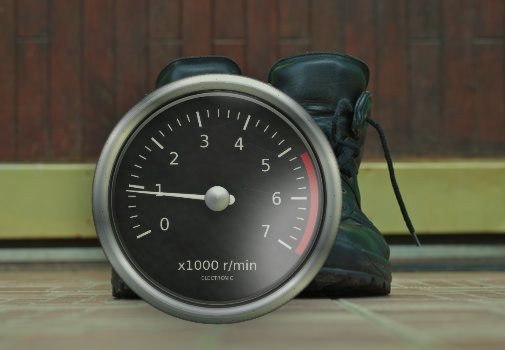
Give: 900 rpm
